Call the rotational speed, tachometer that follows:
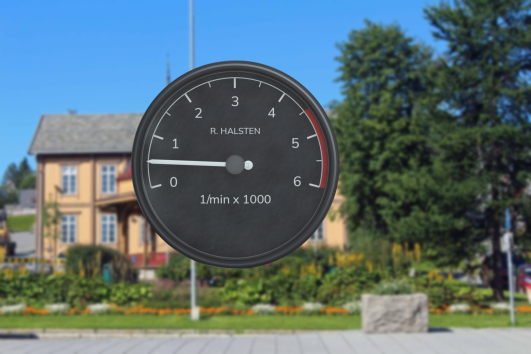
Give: 500 rpm
